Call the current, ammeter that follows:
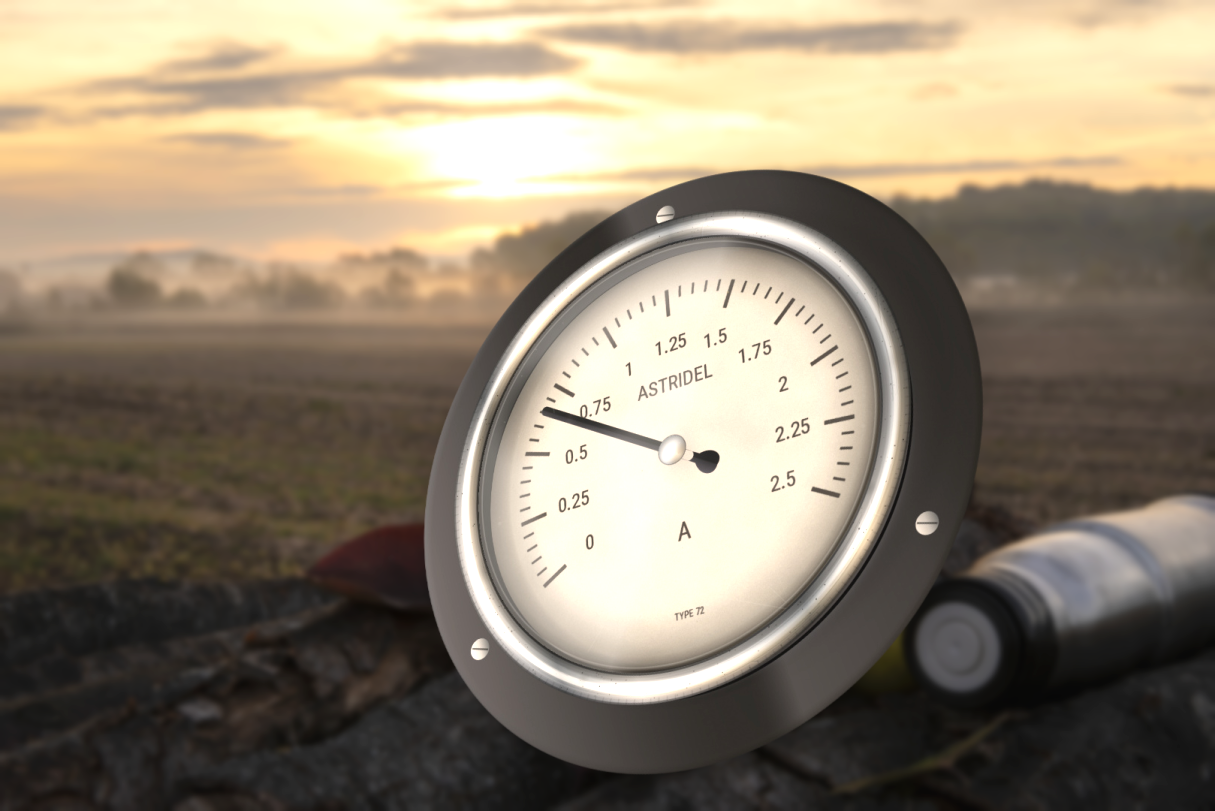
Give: 0.65 A
